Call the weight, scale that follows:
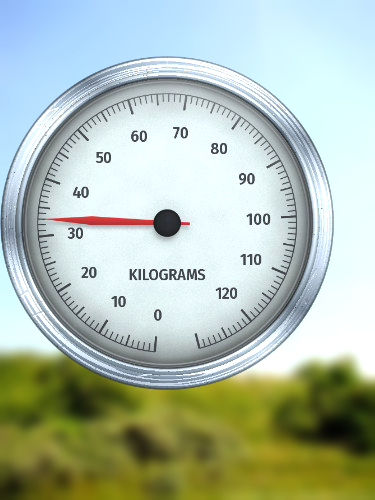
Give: 33 kg
